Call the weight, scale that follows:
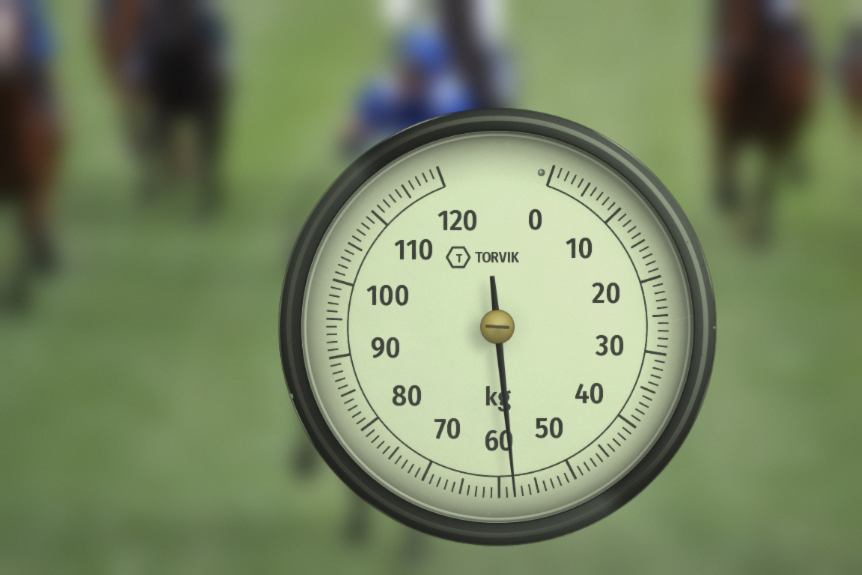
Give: 58 kg
